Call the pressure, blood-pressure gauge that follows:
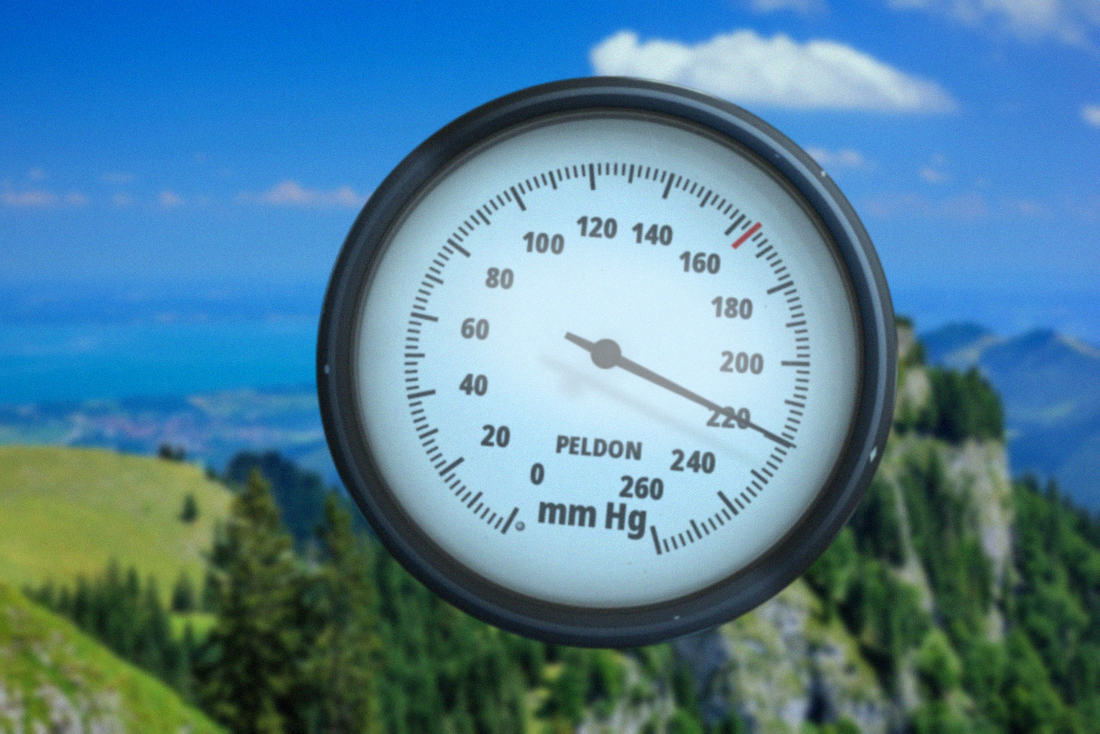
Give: 220 mmHg
